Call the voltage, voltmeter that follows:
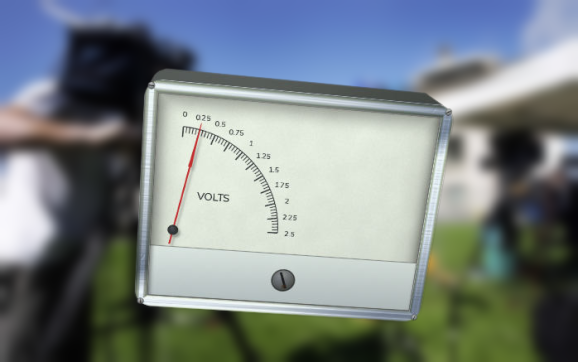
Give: 0.25 V
